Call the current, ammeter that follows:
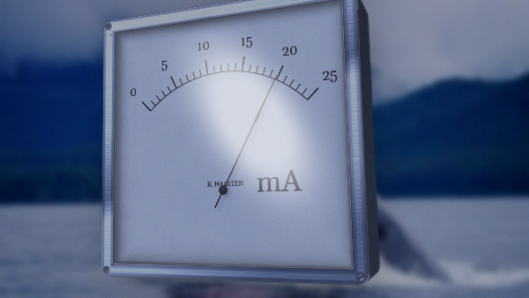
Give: 20 mA
